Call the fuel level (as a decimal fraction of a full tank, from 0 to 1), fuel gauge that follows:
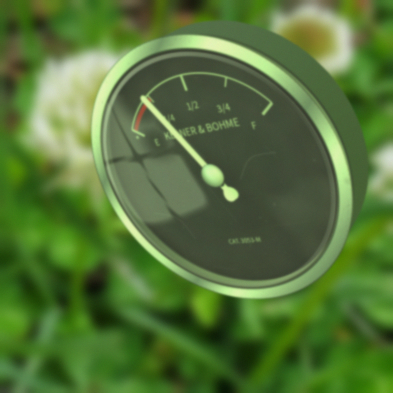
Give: 0.25
